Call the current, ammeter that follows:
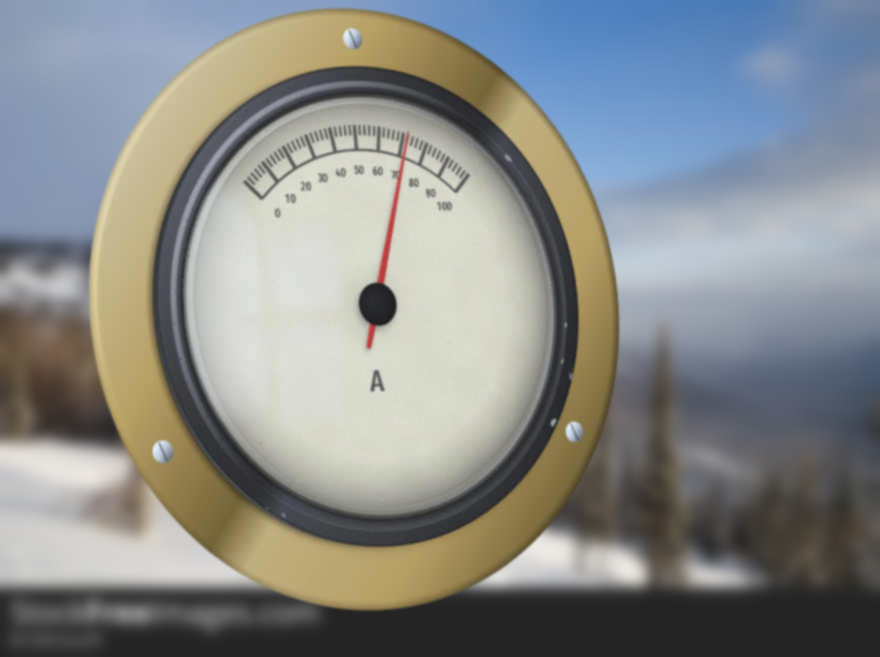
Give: 70 A
